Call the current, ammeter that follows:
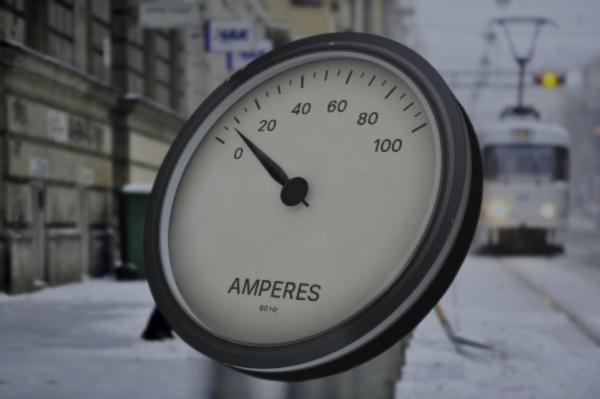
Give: 7.5 A
